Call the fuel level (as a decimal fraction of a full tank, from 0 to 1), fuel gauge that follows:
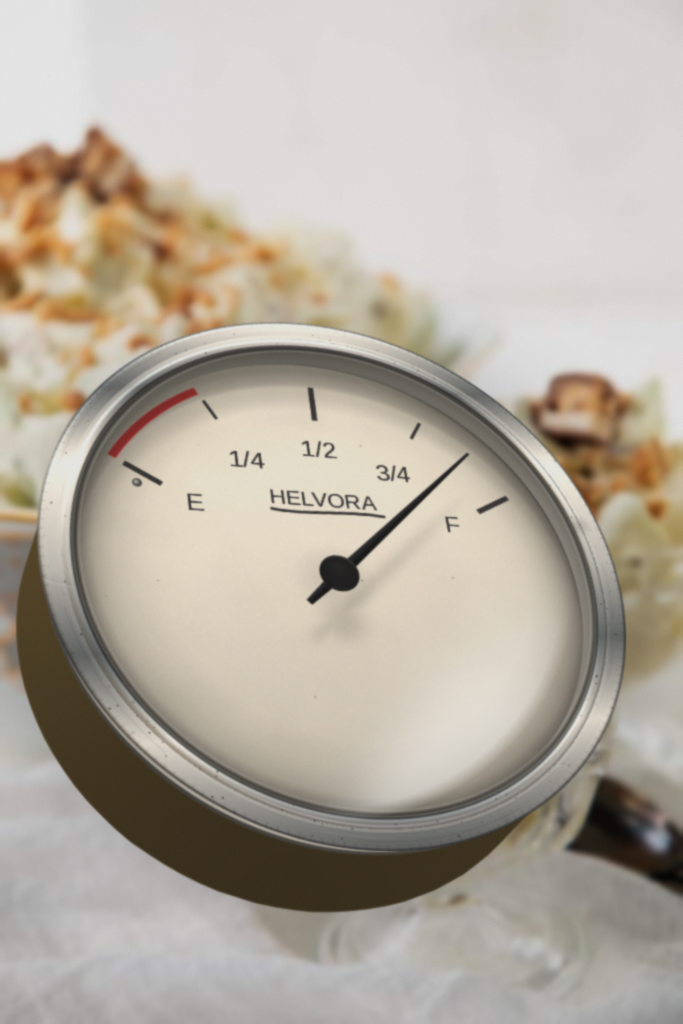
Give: 0.875
